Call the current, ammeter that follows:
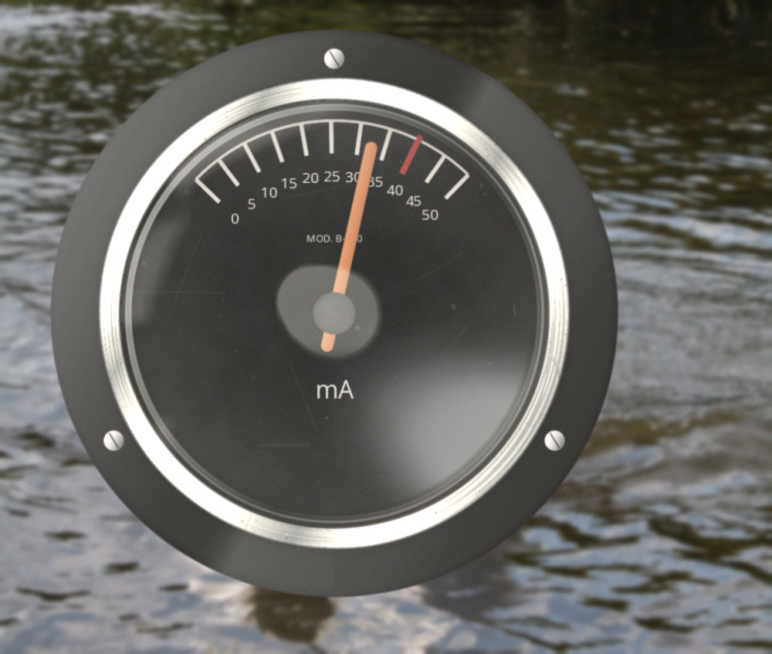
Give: 32.5 mA
